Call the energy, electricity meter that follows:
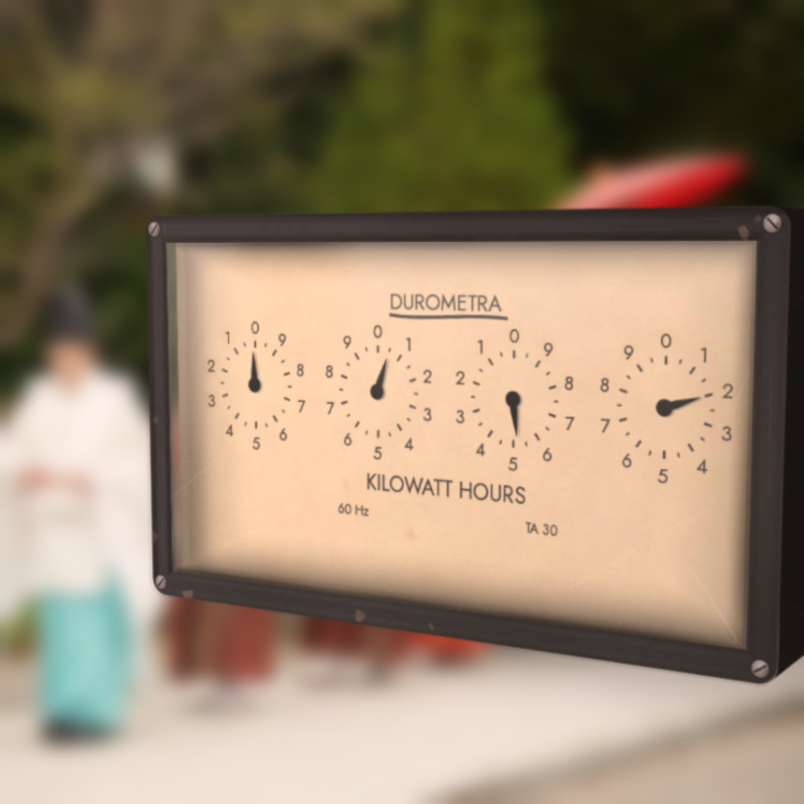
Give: 52 kWh
